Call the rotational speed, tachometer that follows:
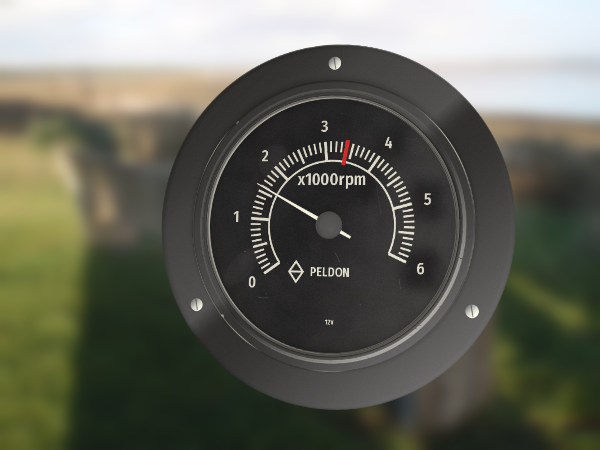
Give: 1600 rpm
